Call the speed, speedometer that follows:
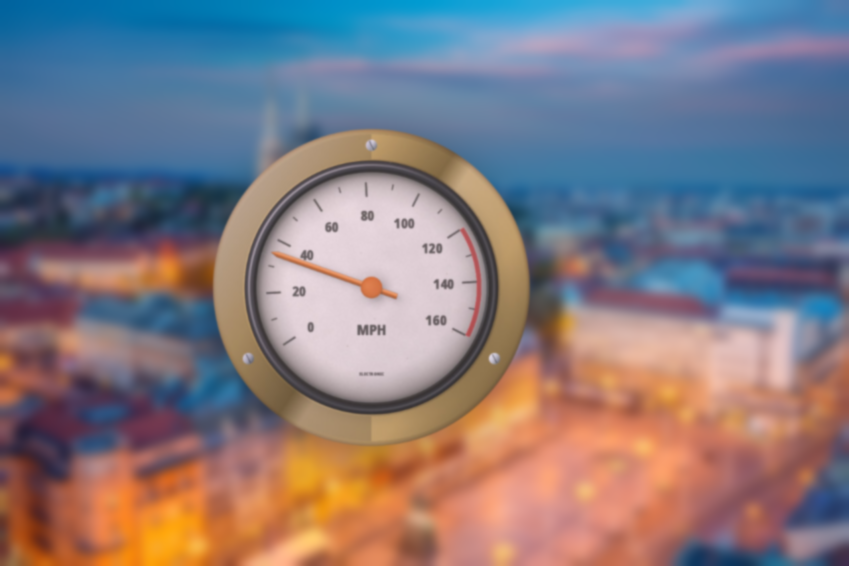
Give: 35 mph
